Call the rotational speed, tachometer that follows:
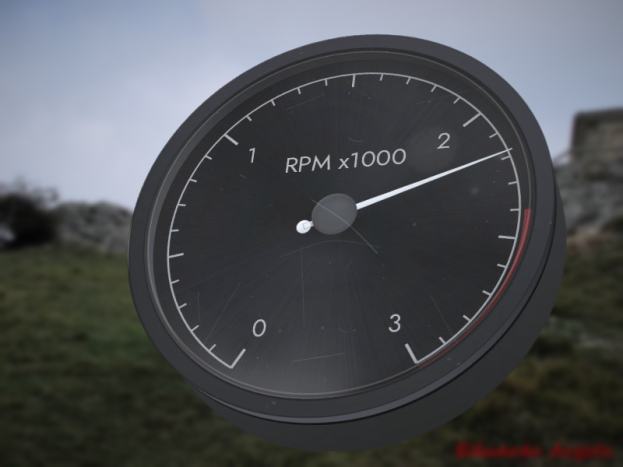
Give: 2200 rpm
